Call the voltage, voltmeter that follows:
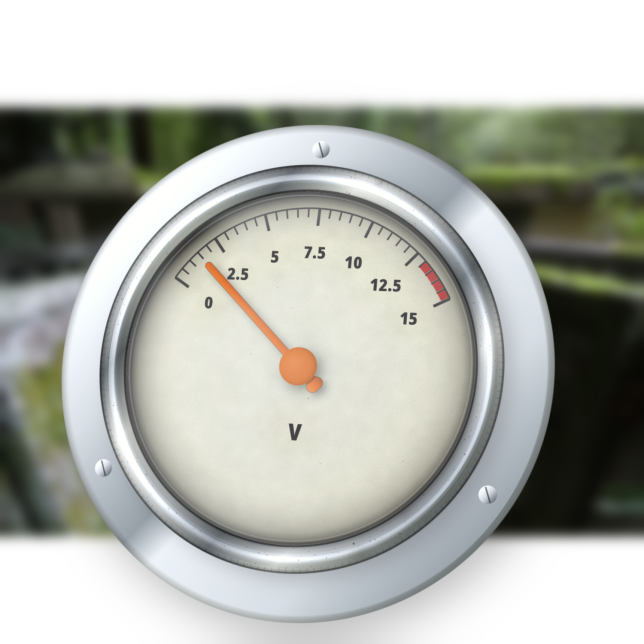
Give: 1.5 V
